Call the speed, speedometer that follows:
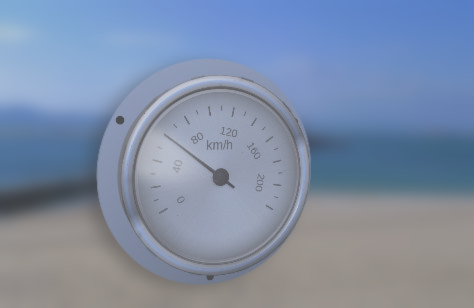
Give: 60 km/h
